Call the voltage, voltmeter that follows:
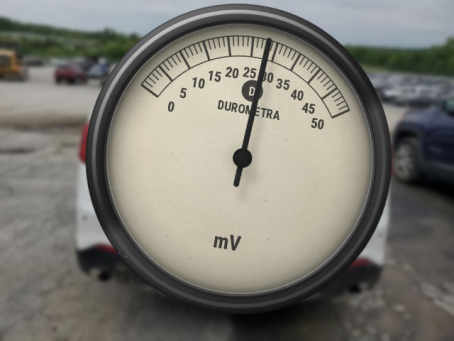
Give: 28 mV
